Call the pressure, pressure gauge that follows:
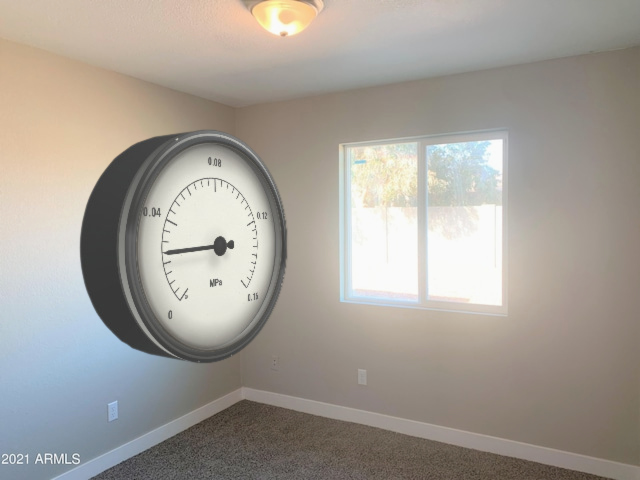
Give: 0.025 MPa
